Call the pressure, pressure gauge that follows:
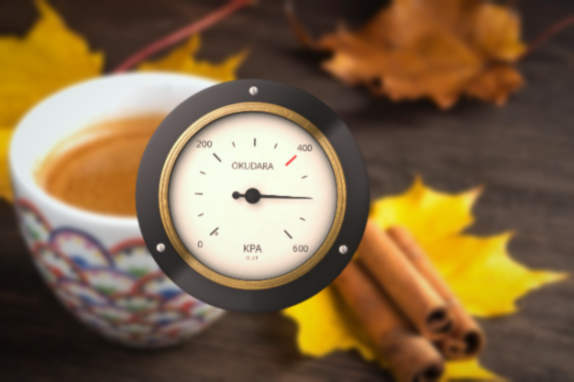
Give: 500 kPa
